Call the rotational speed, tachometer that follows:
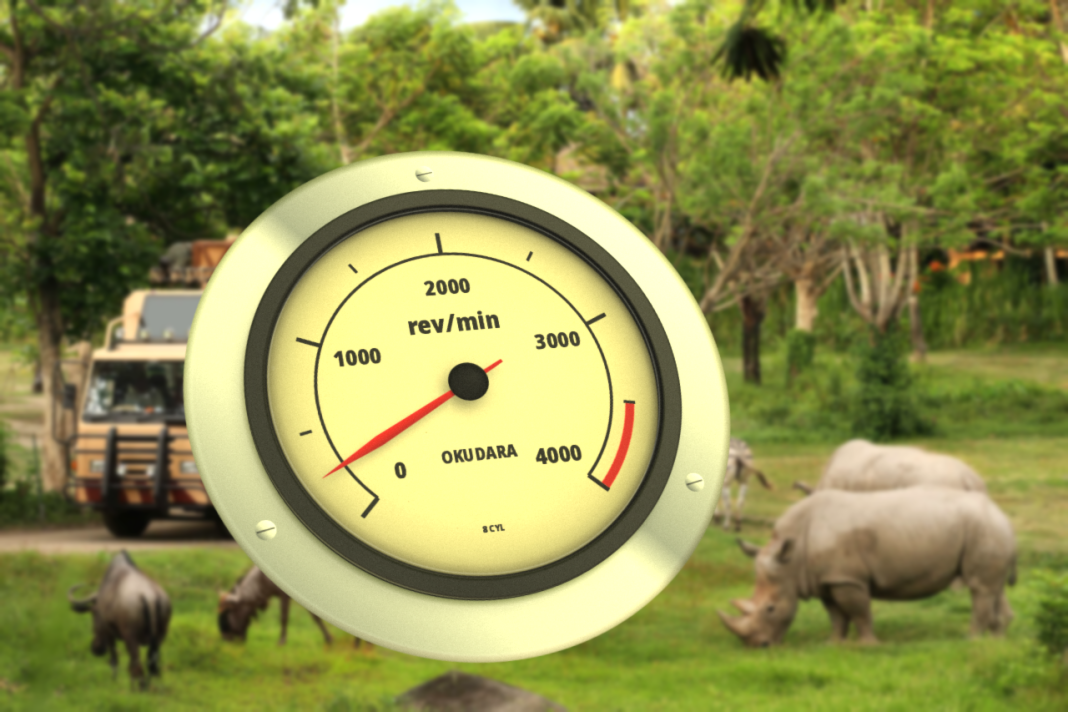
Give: 250 rpm
